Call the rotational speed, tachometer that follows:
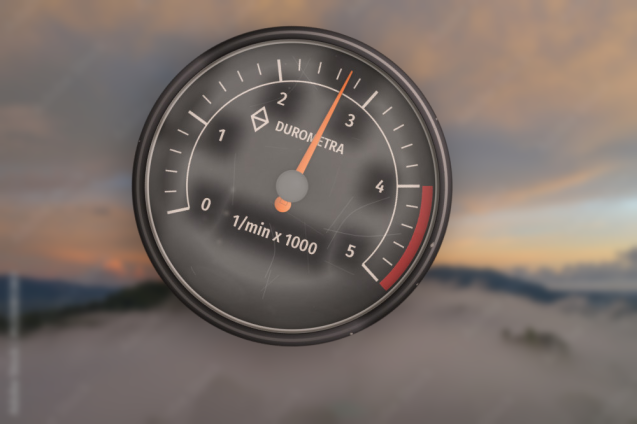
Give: 2700 rpm
